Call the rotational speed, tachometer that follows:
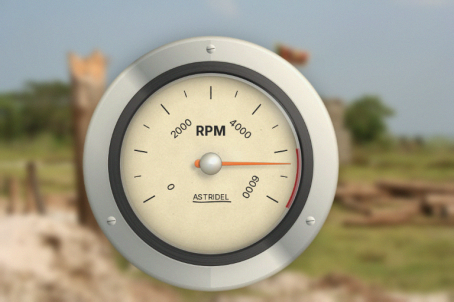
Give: 5250 rpm
